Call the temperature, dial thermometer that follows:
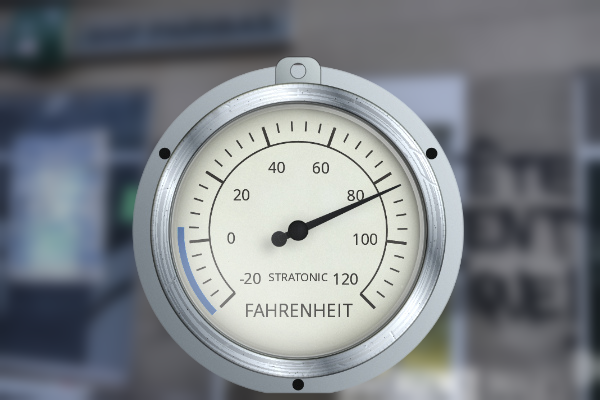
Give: 84 °F
